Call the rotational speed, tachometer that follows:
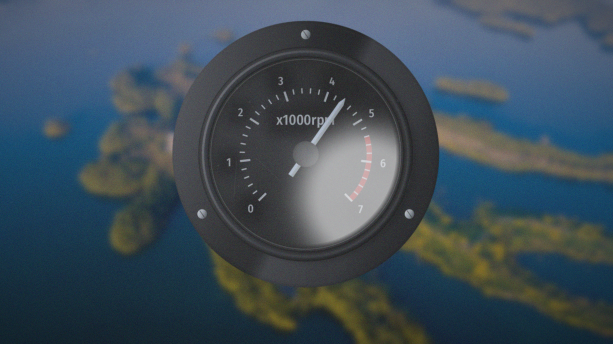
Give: 4400 rpm
